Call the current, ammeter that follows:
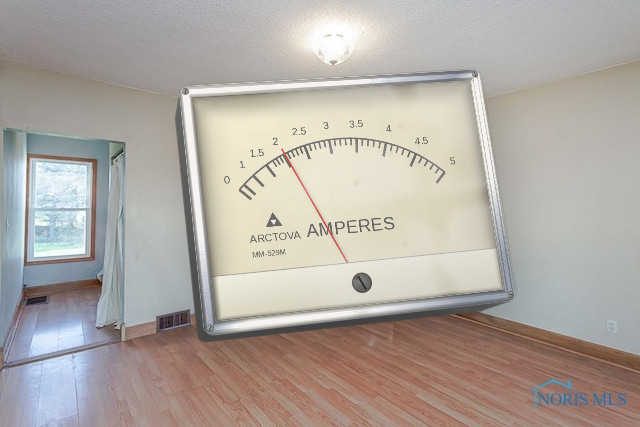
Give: 2 A
